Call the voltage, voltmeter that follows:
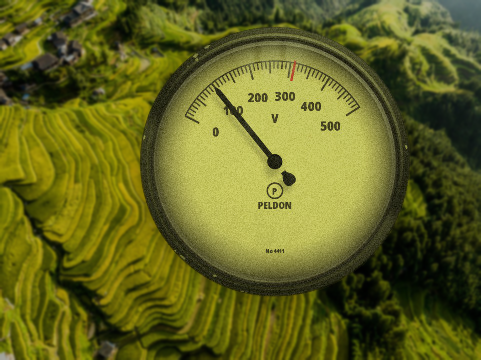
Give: 100 V
